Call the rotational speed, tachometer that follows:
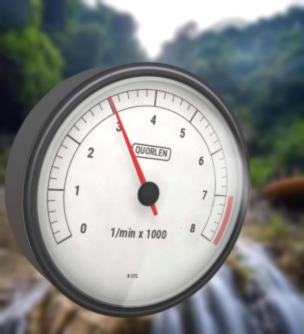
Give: 3000 rpm
